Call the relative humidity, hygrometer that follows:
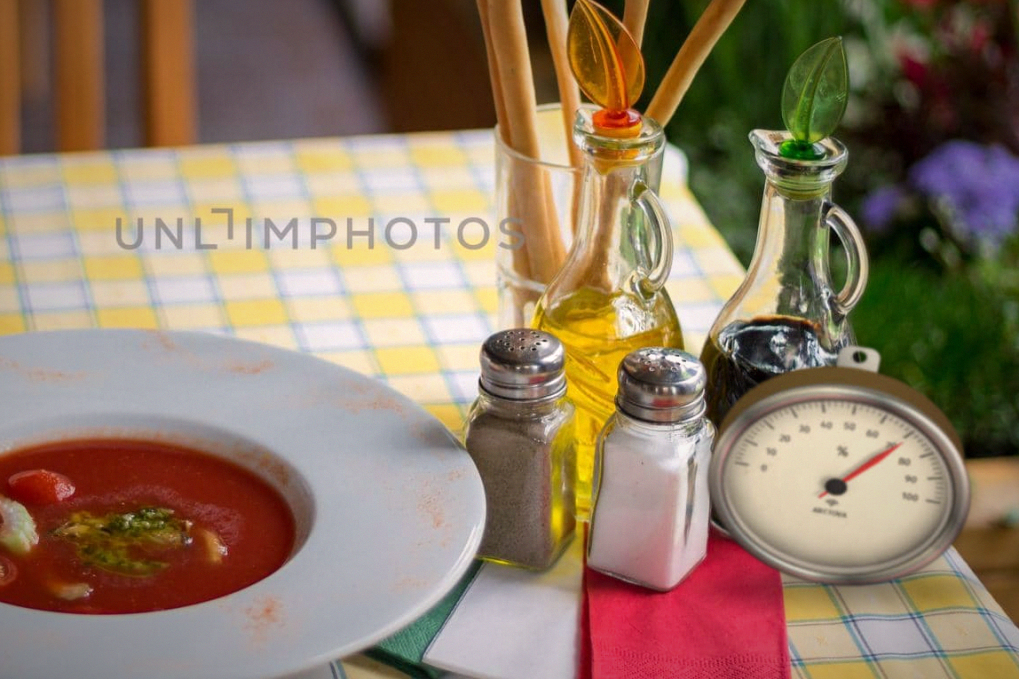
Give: 70 %
